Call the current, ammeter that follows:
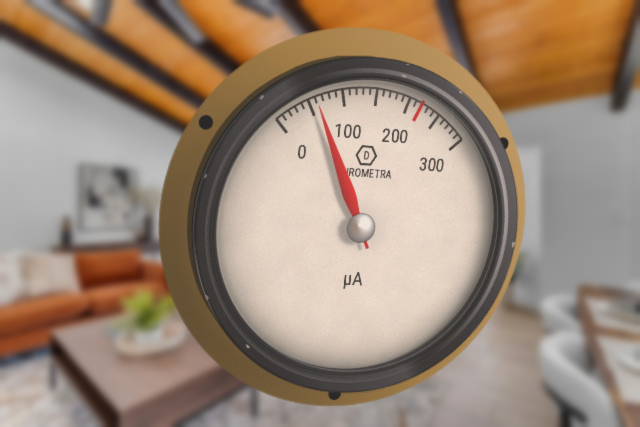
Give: 60 µA
